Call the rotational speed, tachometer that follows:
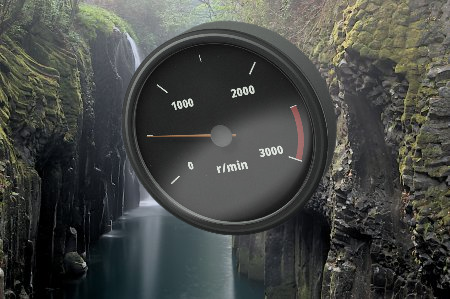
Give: 500 rpm
